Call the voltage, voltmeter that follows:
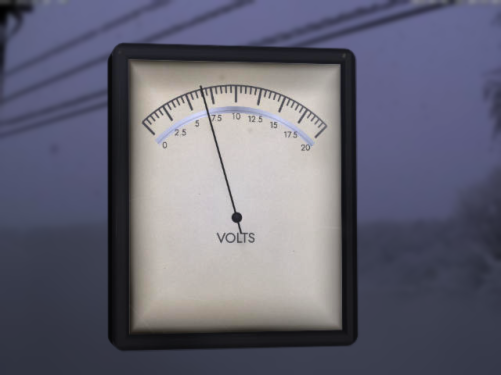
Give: 6.5 V
